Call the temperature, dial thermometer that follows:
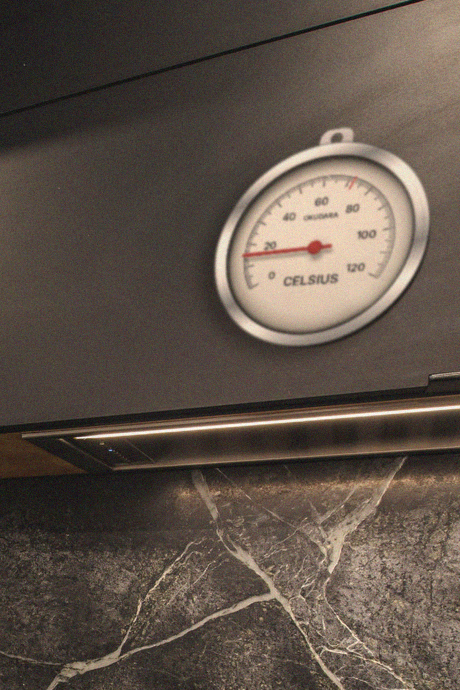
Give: 15 °C
